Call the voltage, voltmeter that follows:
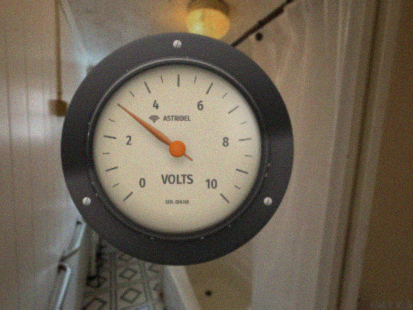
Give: 3 V
